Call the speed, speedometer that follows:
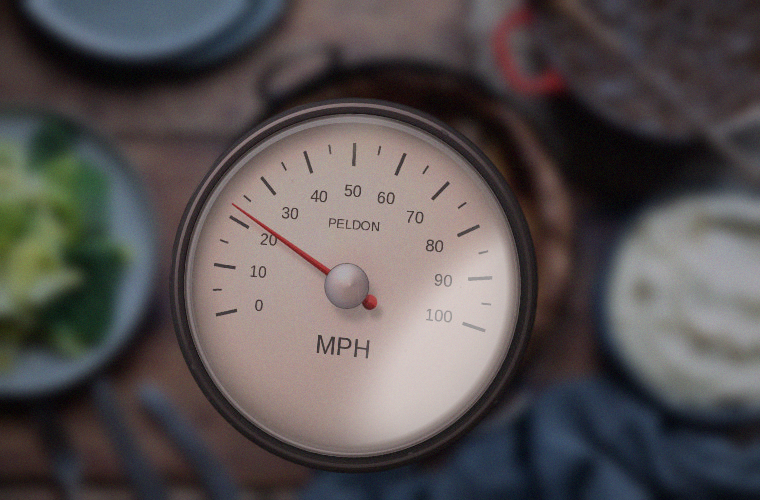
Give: 22.5 mph
